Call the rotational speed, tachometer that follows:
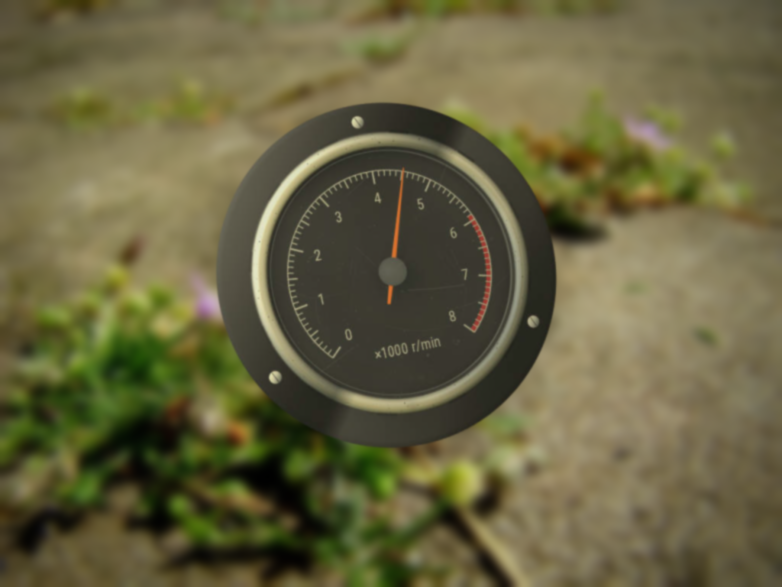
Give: 4500 rpm
